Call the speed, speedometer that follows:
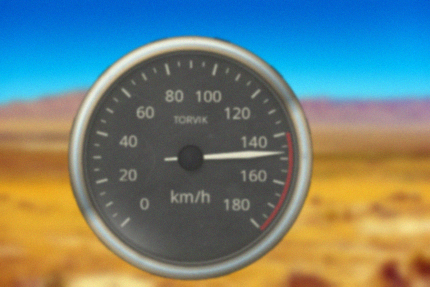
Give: 147.5 km/h
